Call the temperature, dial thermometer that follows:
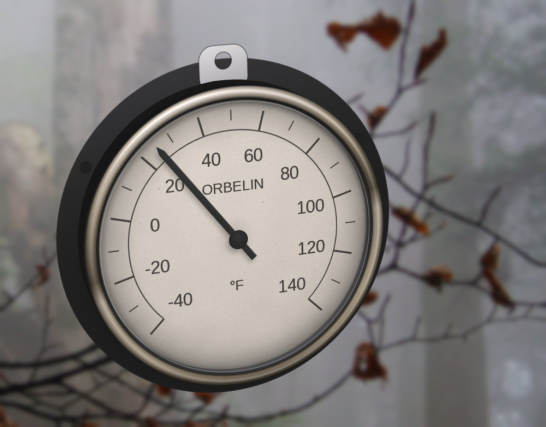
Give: 25 °F
